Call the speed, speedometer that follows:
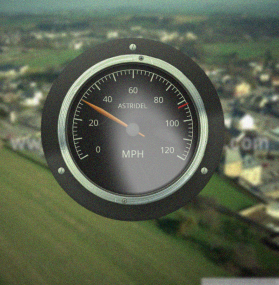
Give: 30 mph
